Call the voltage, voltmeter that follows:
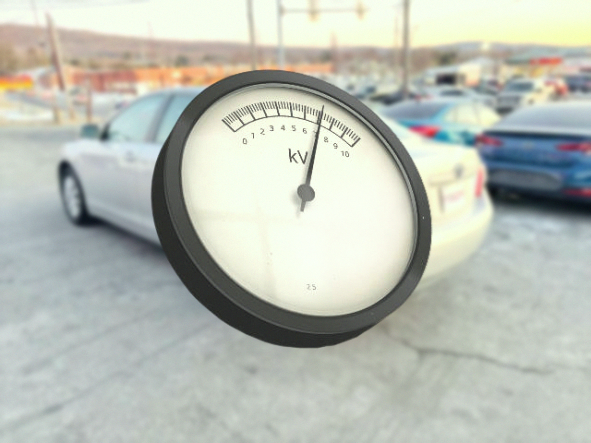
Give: 7 kV
